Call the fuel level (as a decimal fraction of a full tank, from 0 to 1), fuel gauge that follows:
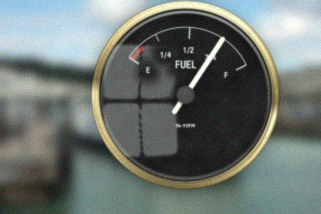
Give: 0.75
